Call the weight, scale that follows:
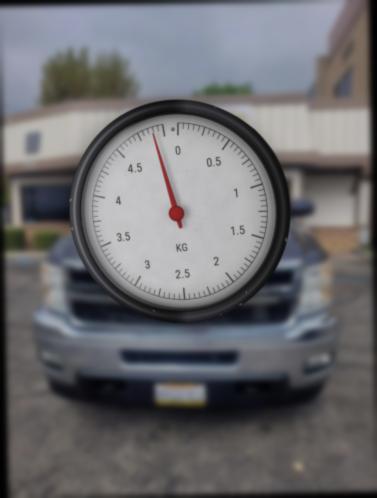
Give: 4.9 kg
